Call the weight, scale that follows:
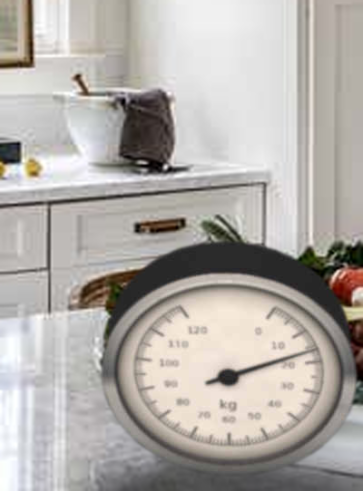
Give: 15 kg
